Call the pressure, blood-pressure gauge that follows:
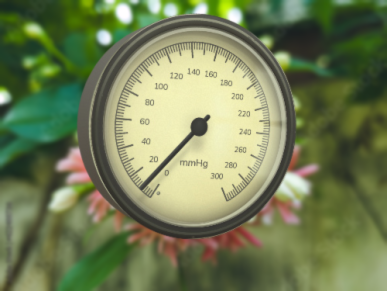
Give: 10 mmHg
